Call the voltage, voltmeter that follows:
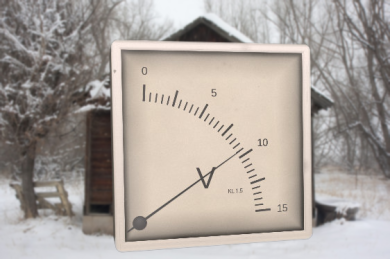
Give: 9.5 V
